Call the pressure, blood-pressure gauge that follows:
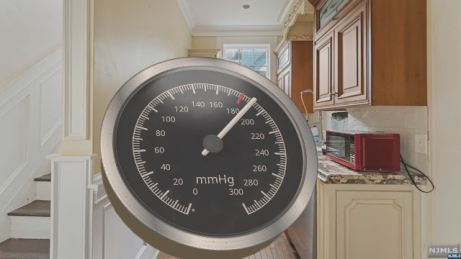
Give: 190 mmHg
